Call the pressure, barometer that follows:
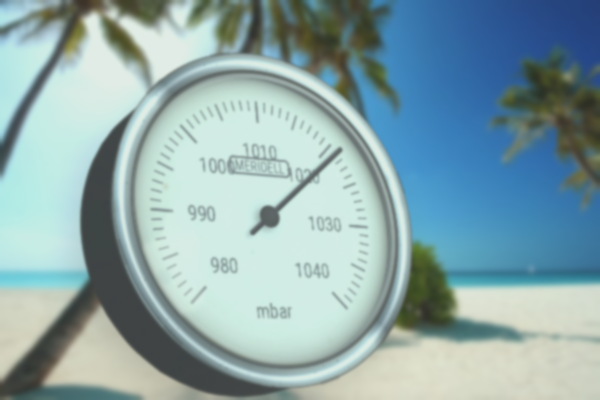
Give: 1021 mbar
